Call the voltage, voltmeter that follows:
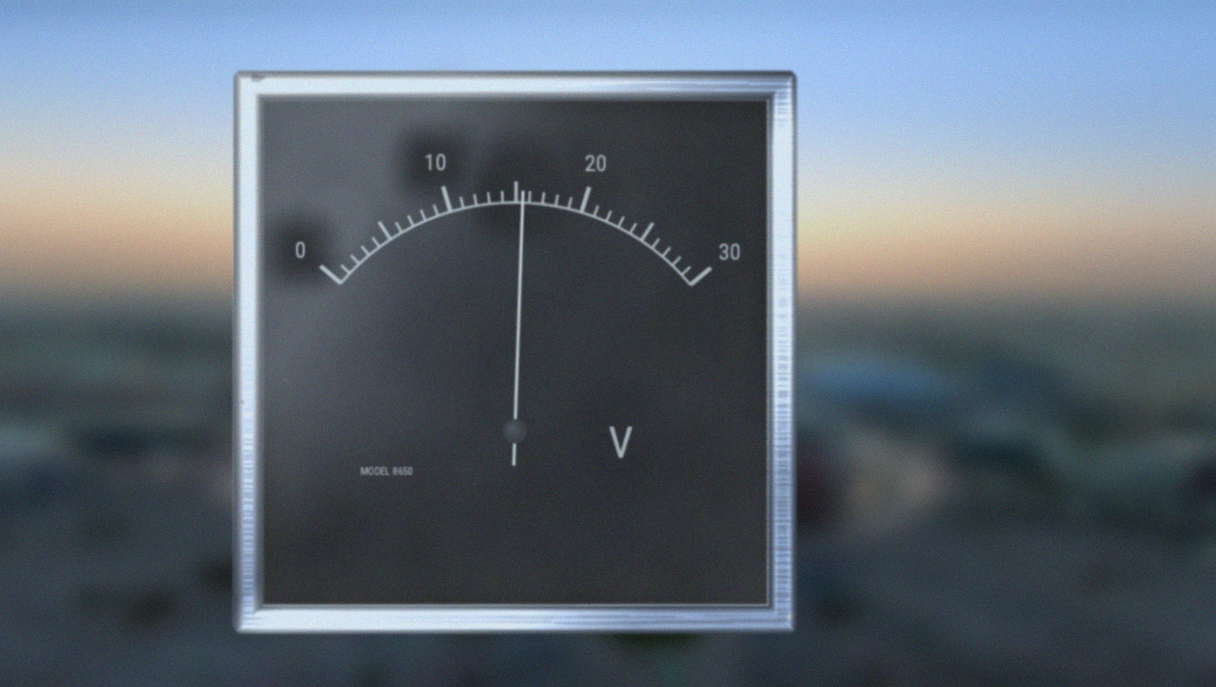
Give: 15.5 V
